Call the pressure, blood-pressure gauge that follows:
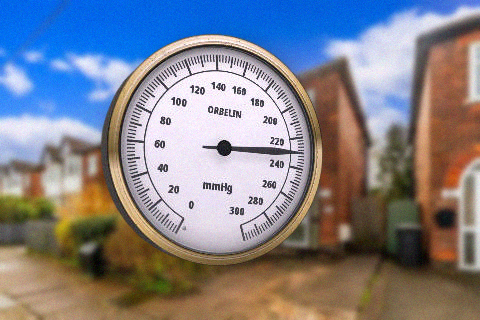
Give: 230 mmHg
